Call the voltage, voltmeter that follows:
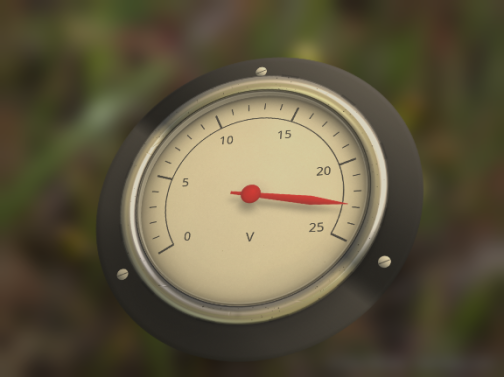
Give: 23 V
